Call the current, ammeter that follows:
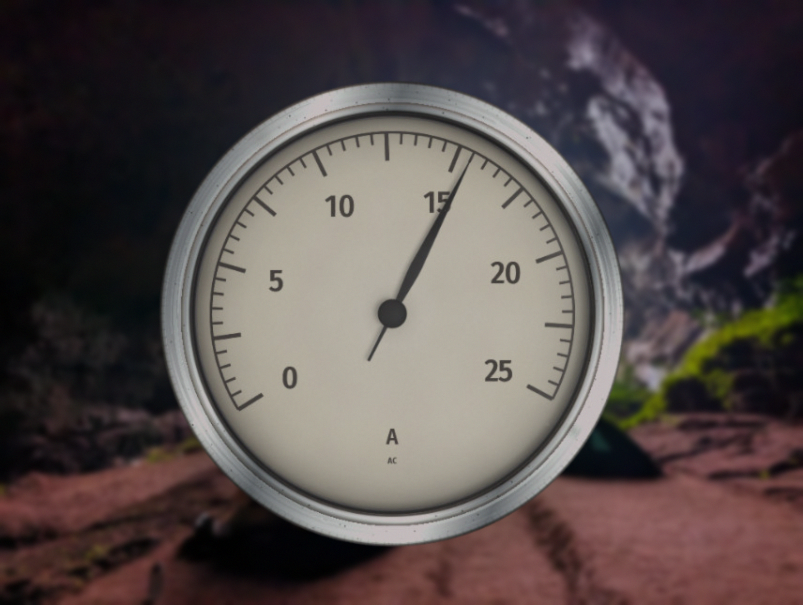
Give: 15.5 A
